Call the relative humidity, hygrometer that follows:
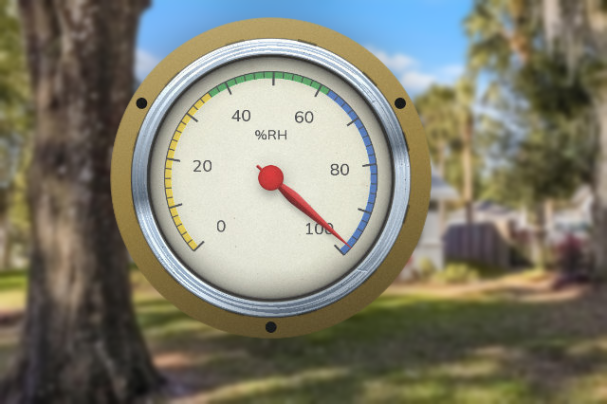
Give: 98 %
